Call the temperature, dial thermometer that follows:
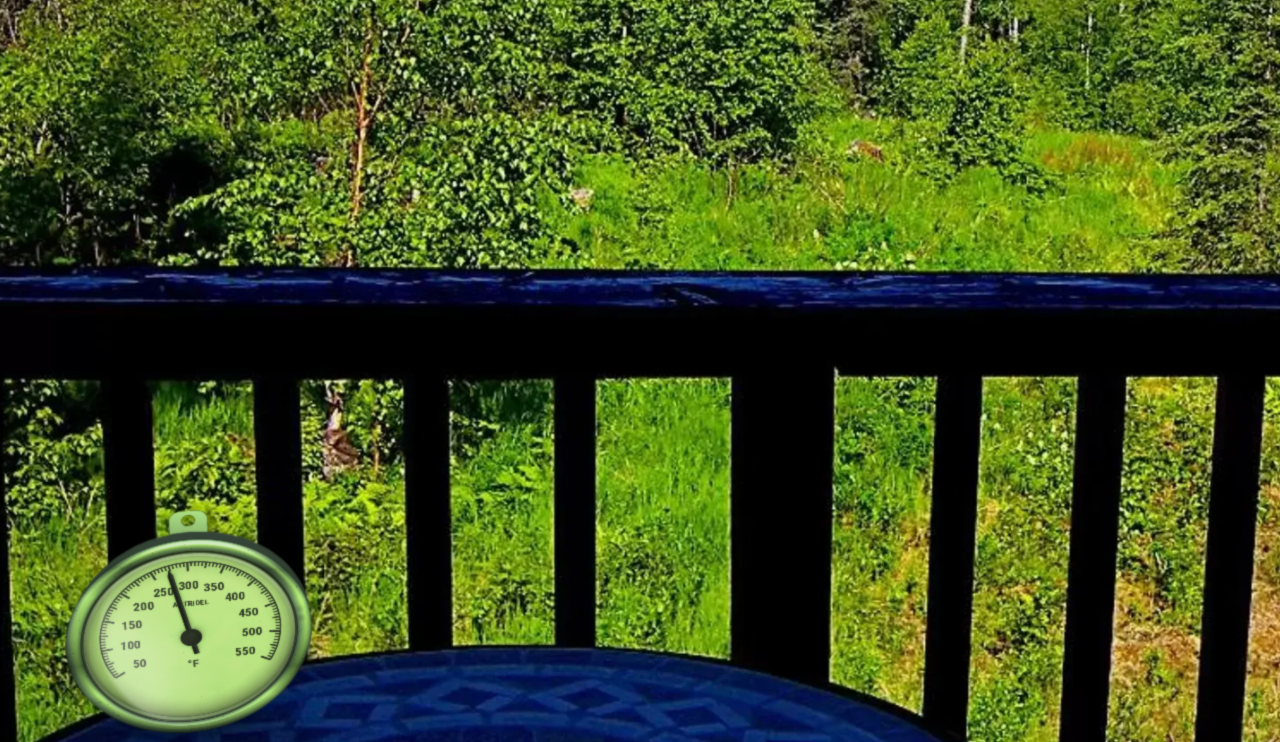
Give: 275 °F
